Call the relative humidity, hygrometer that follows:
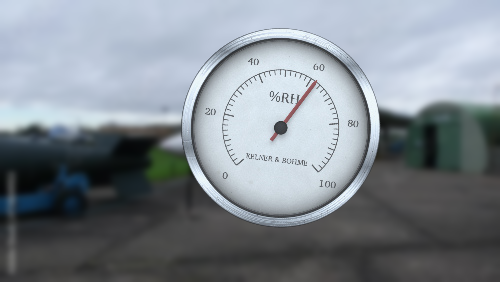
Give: 62 %
